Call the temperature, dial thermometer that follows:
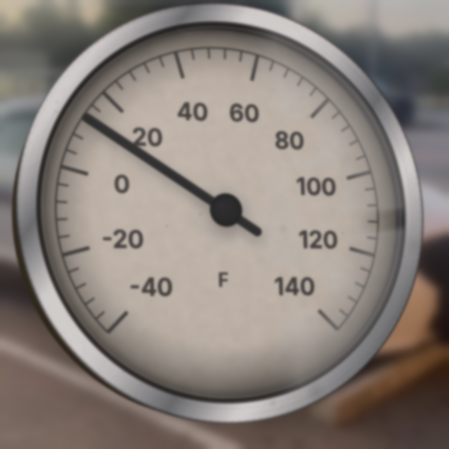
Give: 12 °F
